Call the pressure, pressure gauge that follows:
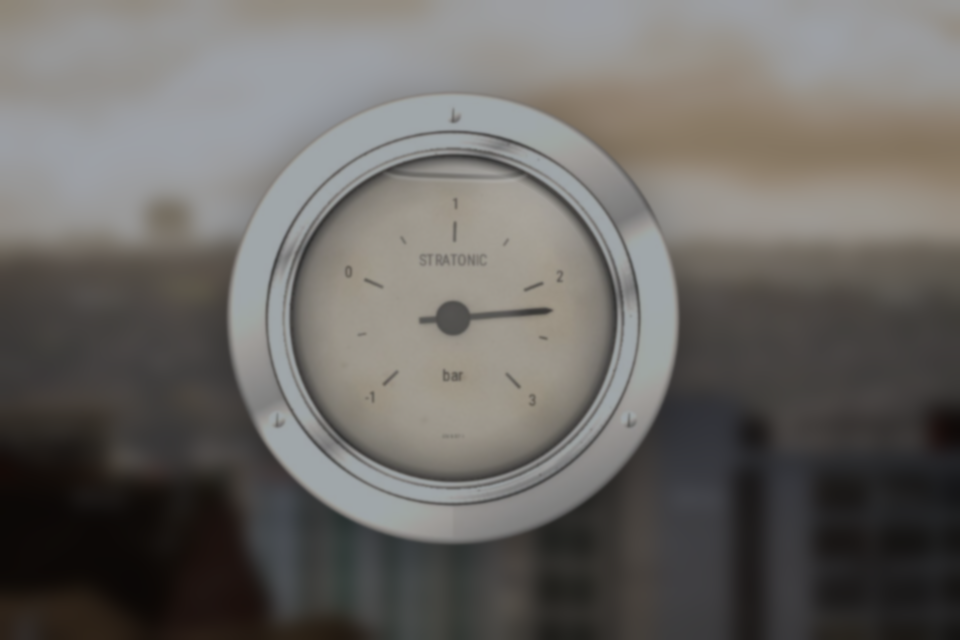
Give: 2.25 bar
